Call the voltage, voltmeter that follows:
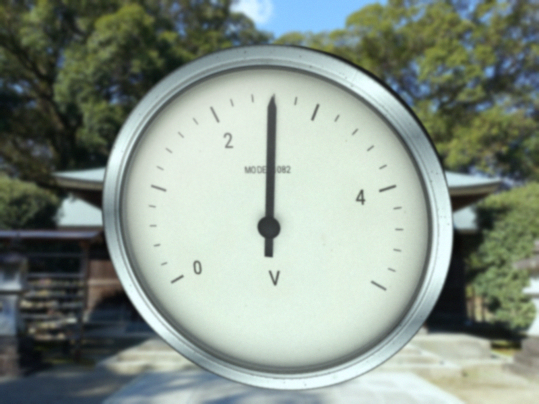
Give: 2.6 V
